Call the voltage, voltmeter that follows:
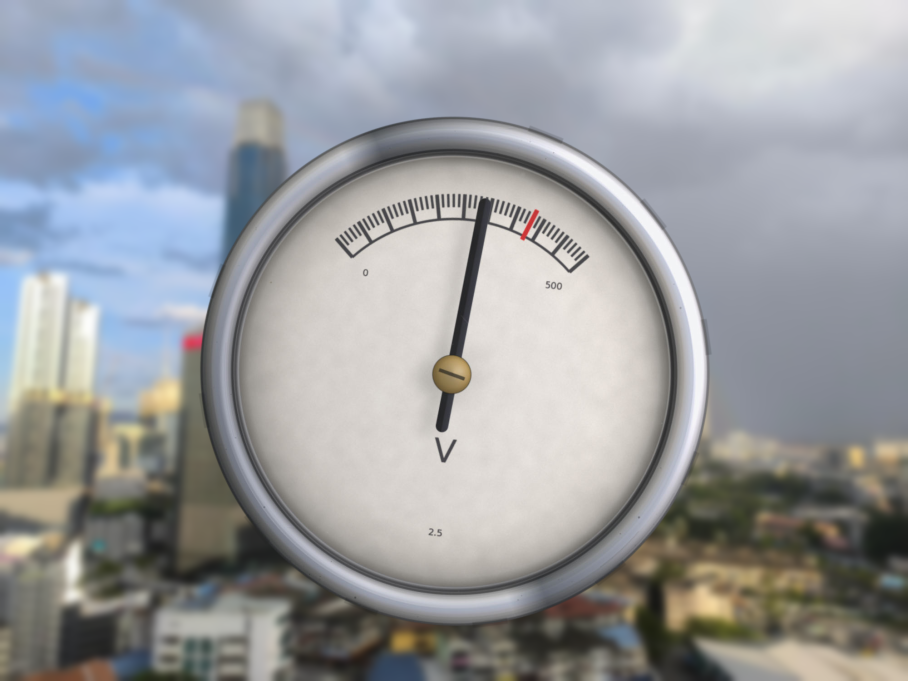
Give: 290 V
